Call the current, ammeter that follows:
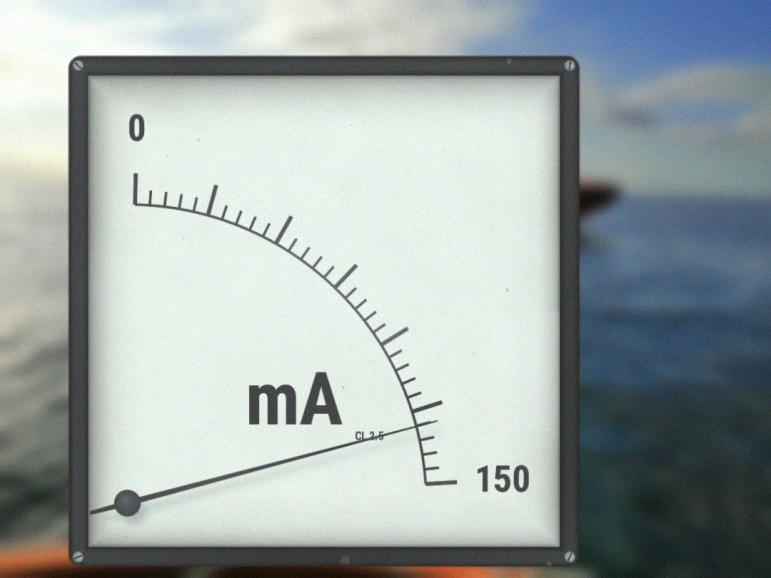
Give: 130 mA
